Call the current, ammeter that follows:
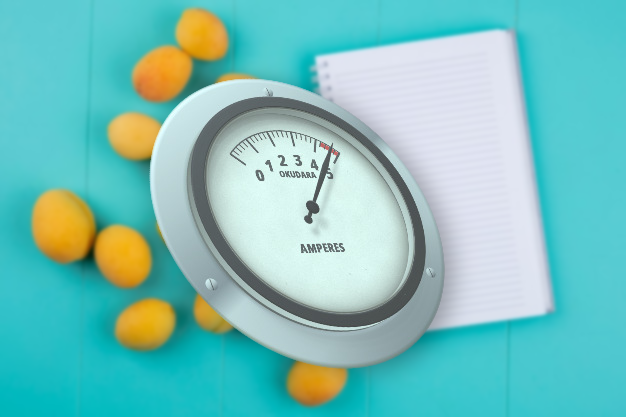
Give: 4.6 A
